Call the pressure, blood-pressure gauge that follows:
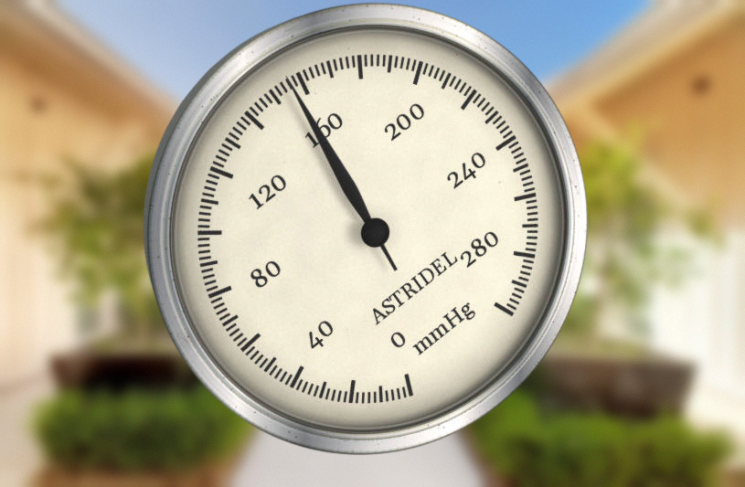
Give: 156 mmHg
